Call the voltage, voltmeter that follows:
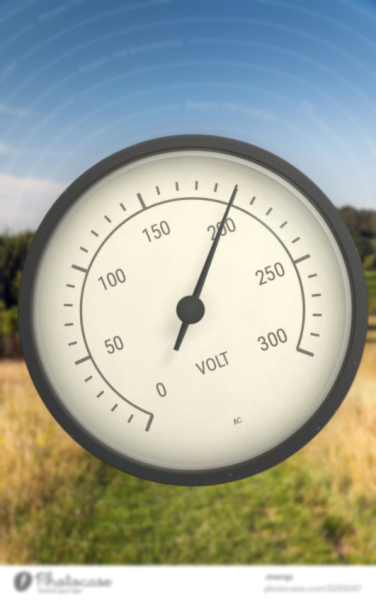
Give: 200 V
